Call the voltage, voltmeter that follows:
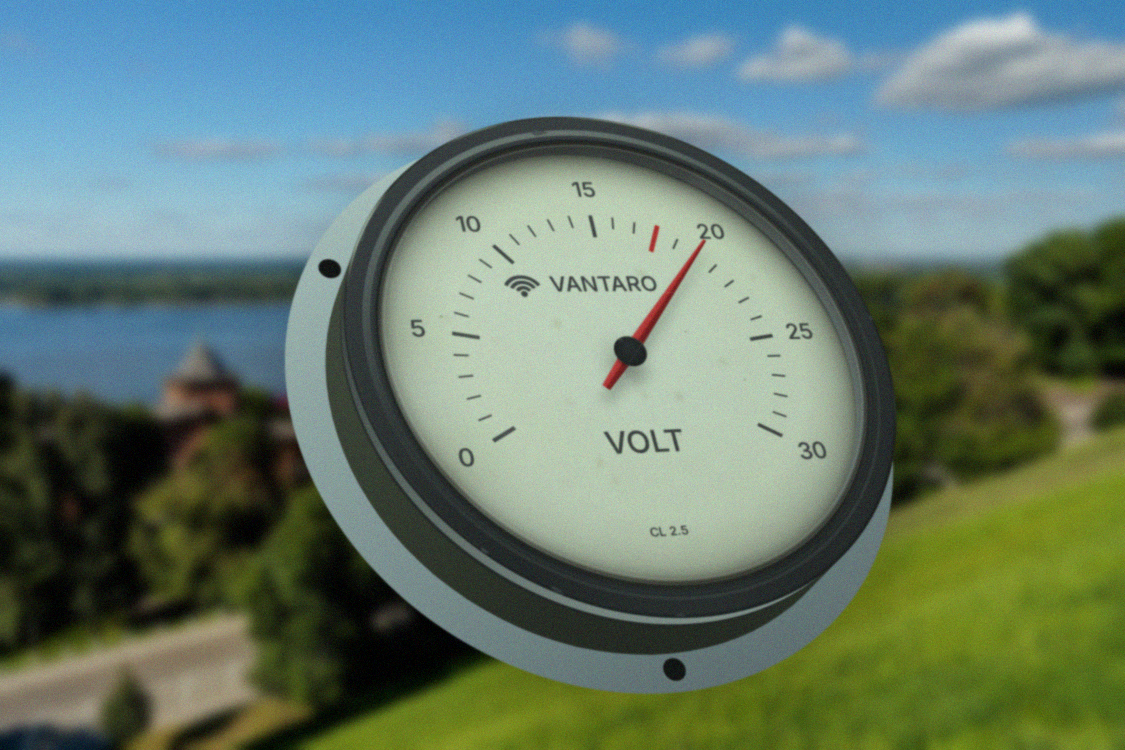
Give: 20 V
